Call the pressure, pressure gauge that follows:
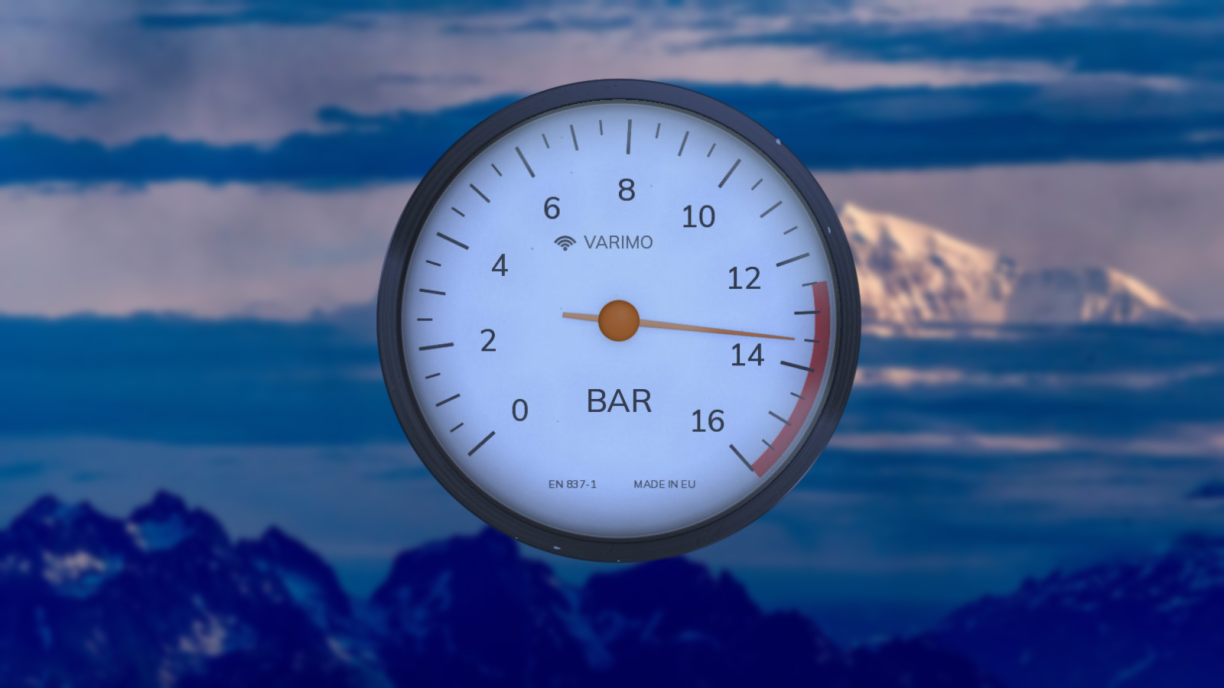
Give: 13.5 bar
